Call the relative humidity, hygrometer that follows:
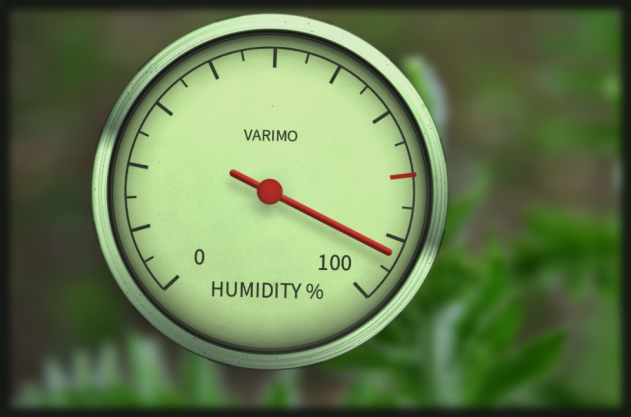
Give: 92.5 %
